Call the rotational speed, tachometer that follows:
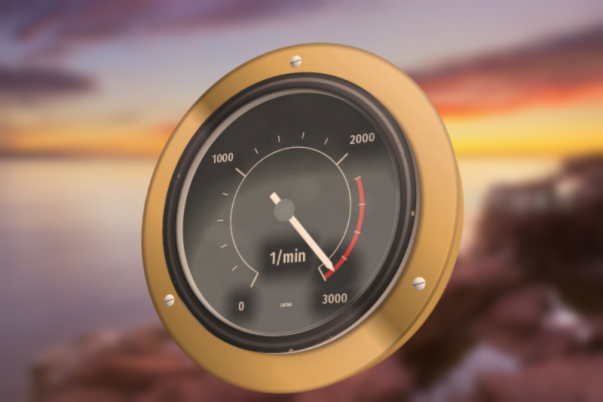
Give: 2900 rpm
